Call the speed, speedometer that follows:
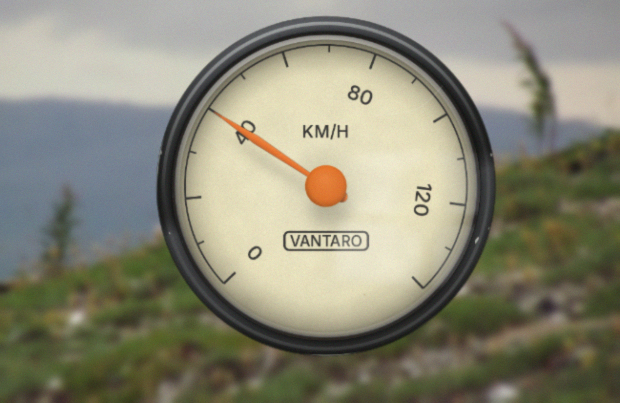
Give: 40 km/h
